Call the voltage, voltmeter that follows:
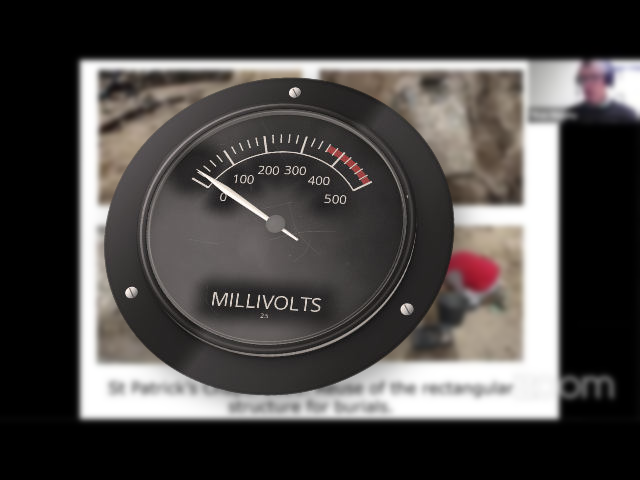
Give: 20 mV
